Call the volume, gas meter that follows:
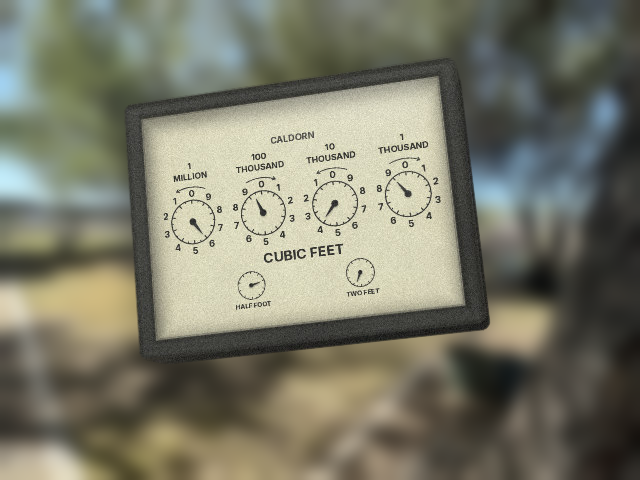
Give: 593900 ft³
